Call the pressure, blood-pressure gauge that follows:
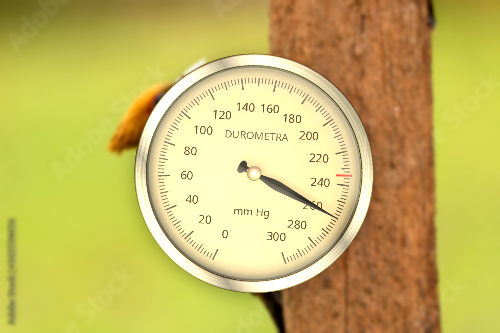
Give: 260 mmHg
